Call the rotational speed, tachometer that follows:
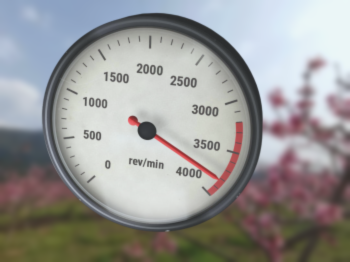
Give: 3800 rpm
